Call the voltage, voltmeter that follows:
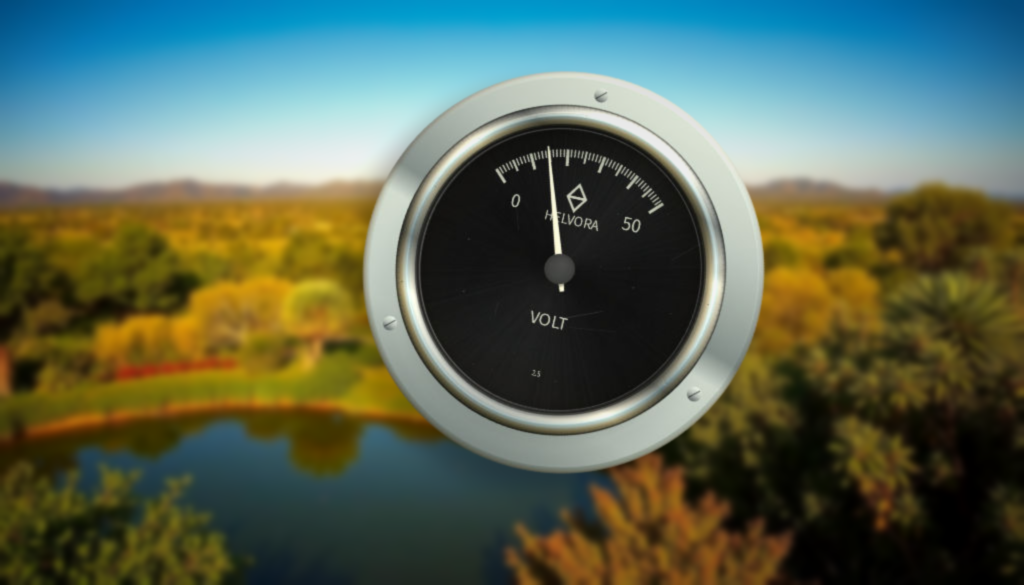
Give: 15 V
